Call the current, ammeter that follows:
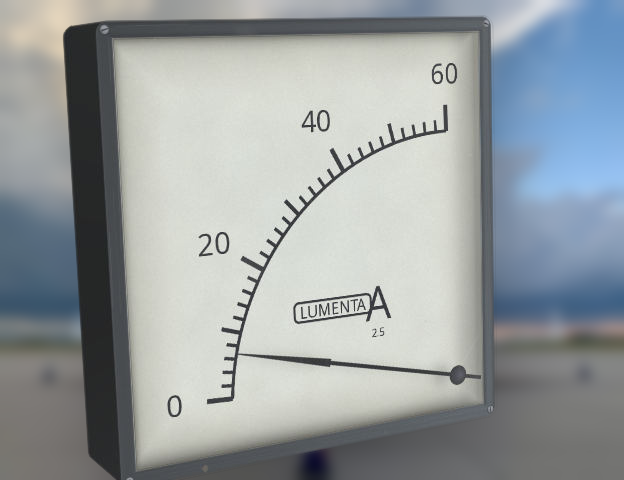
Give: 7 A
